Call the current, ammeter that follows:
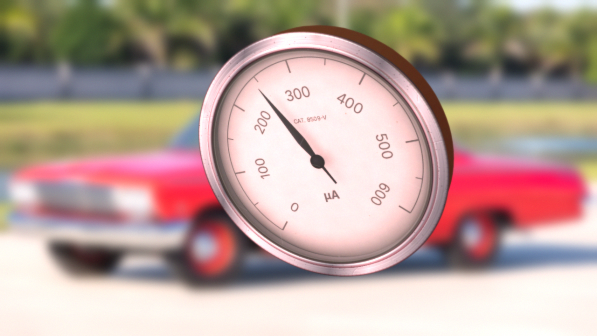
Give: 250 µA
